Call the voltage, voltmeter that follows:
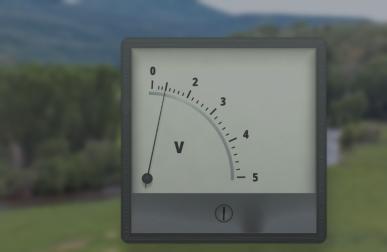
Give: 1 V
